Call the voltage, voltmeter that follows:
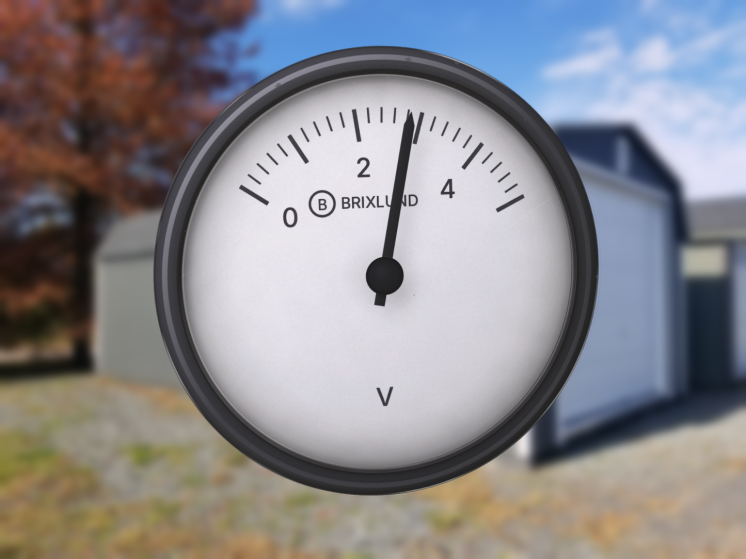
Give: 2.8 V
